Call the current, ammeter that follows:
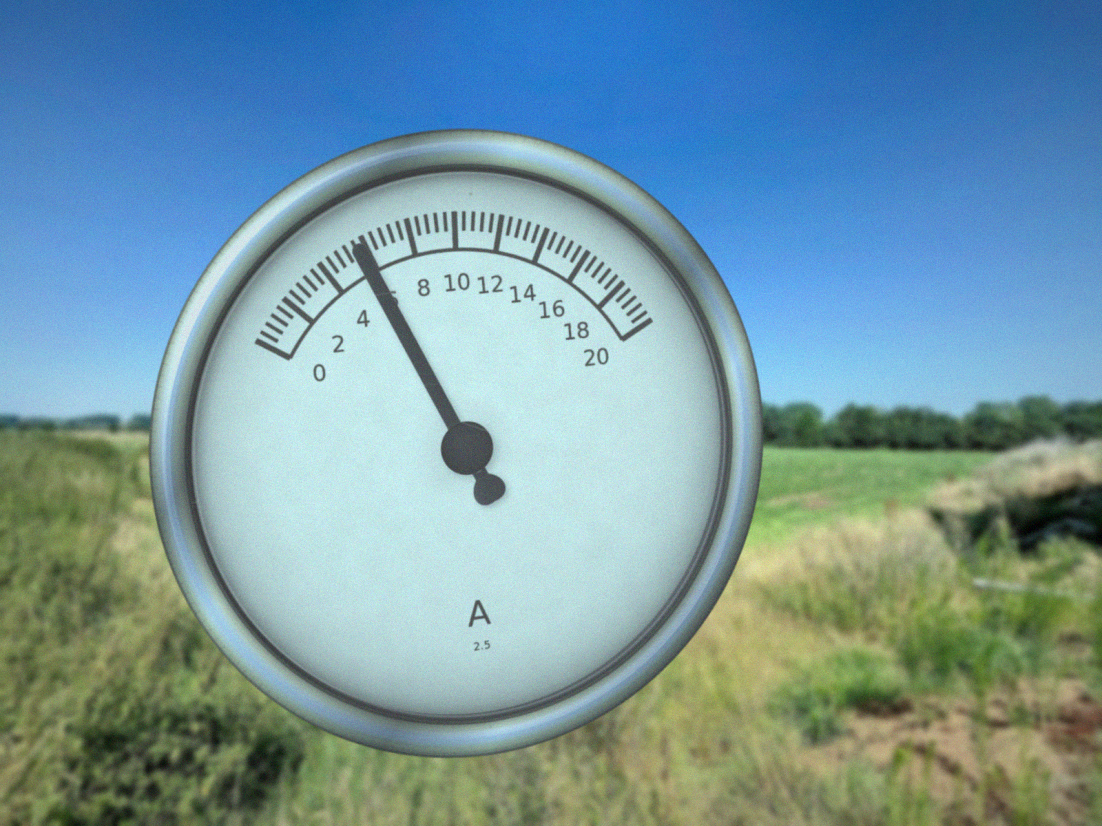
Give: 5.6 A
